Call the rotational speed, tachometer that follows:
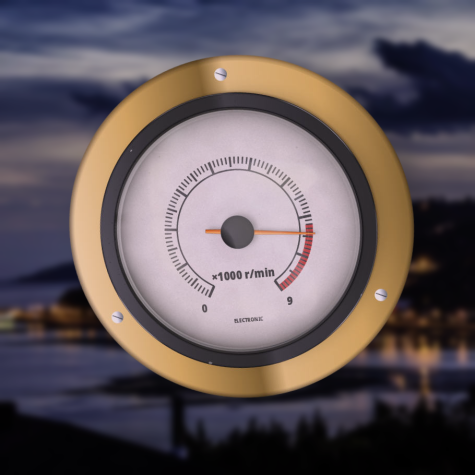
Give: 7400 rpm
